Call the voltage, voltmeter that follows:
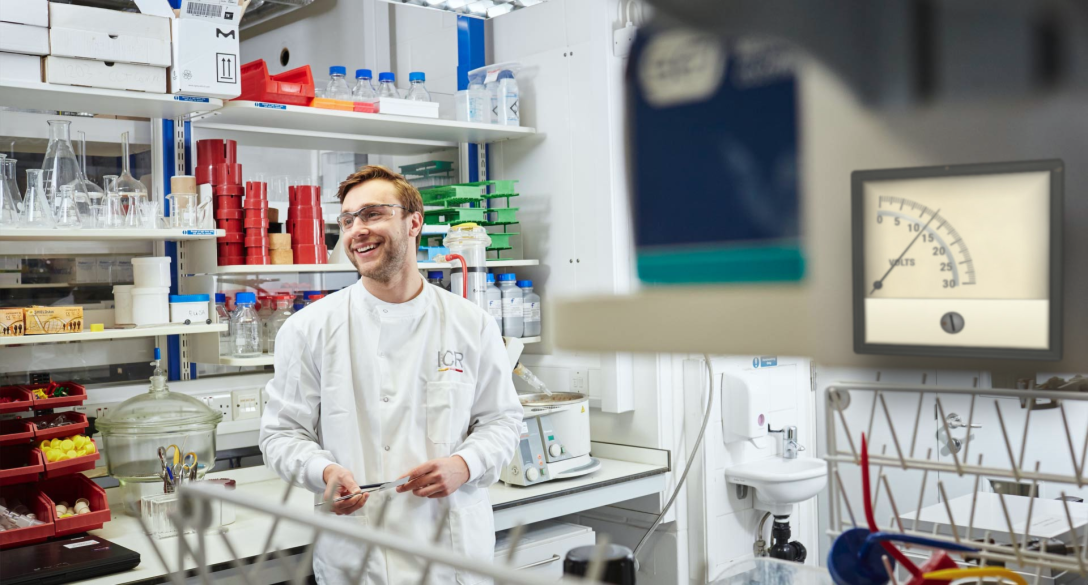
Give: 12.5 V
